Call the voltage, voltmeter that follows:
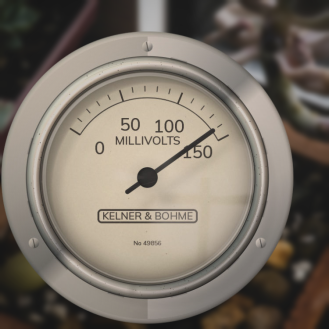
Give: 140 mV
